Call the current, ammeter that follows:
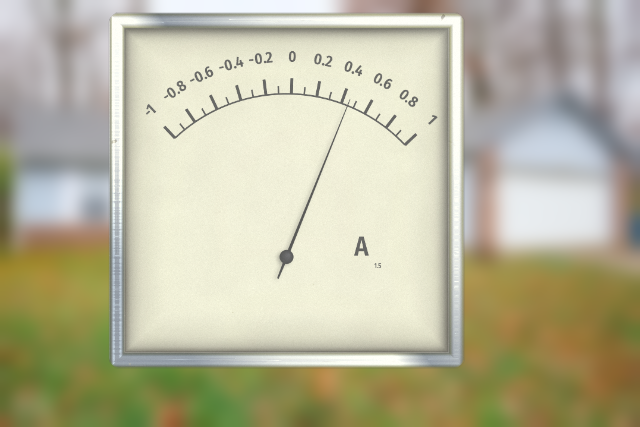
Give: 0.45 A
